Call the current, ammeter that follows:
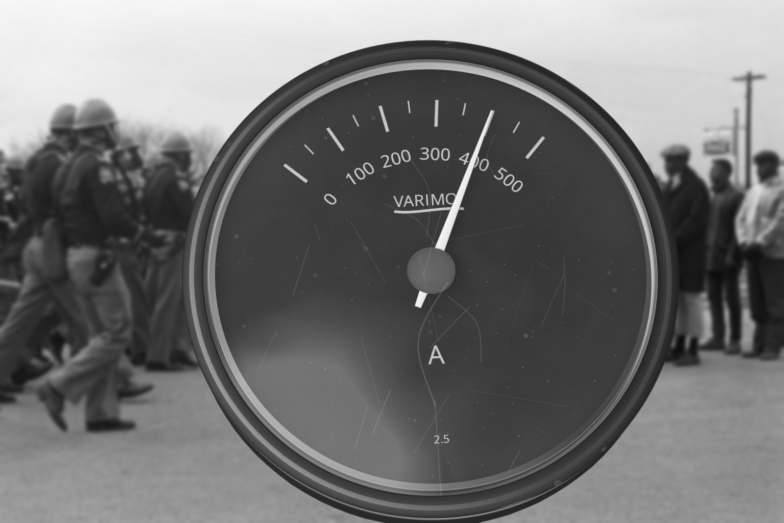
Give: 400 A
